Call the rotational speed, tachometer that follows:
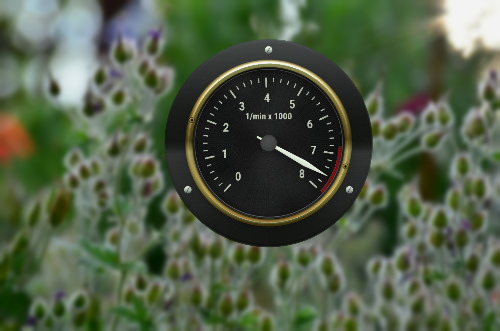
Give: 7600 rpm
